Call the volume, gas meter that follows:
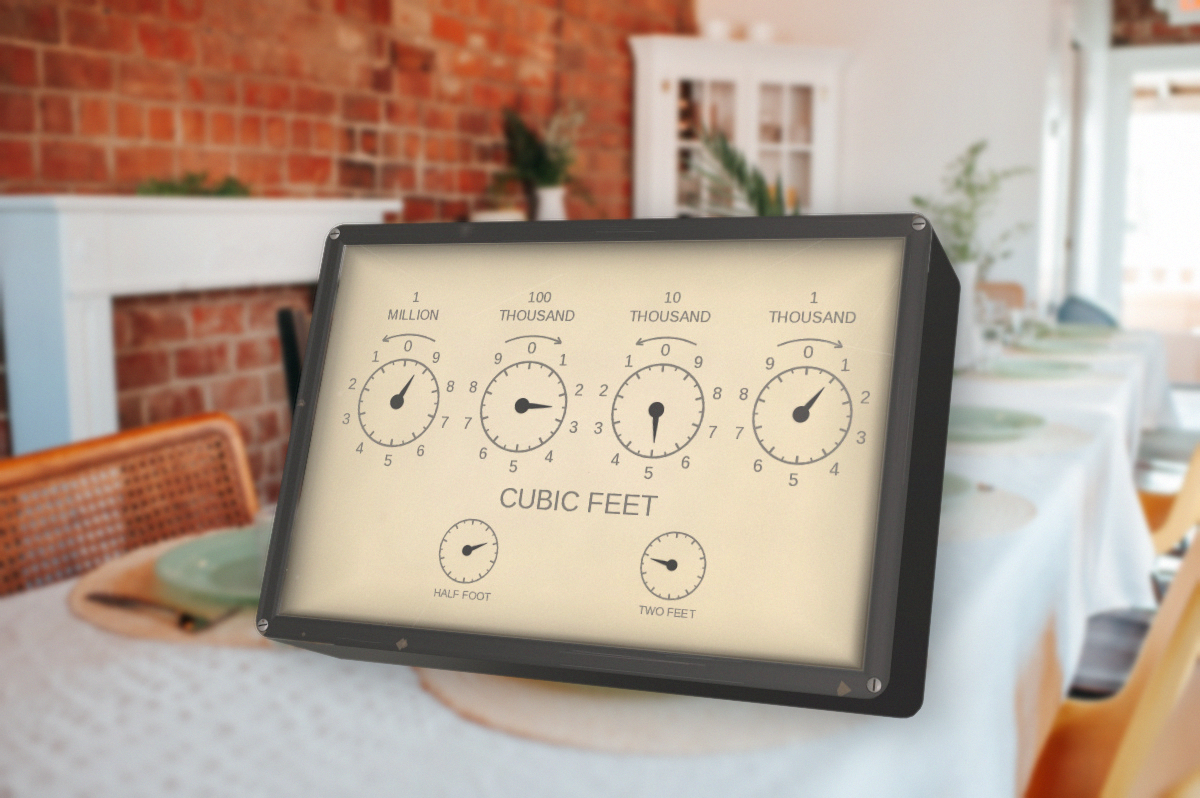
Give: 925100 ft³
